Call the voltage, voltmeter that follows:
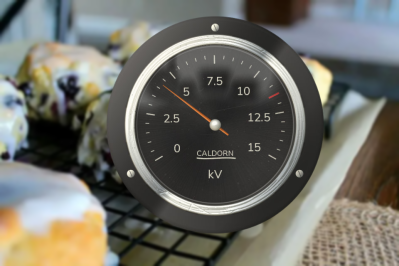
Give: 4.25 kV
